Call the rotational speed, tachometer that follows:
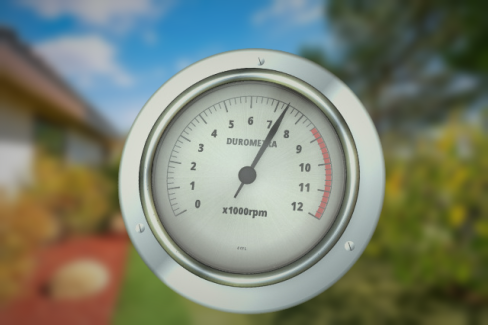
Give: 7400 rpm
